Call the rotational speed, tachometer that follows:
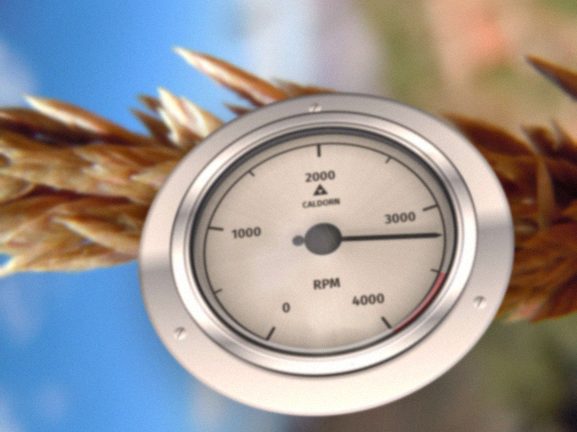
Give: 3250 rpm
